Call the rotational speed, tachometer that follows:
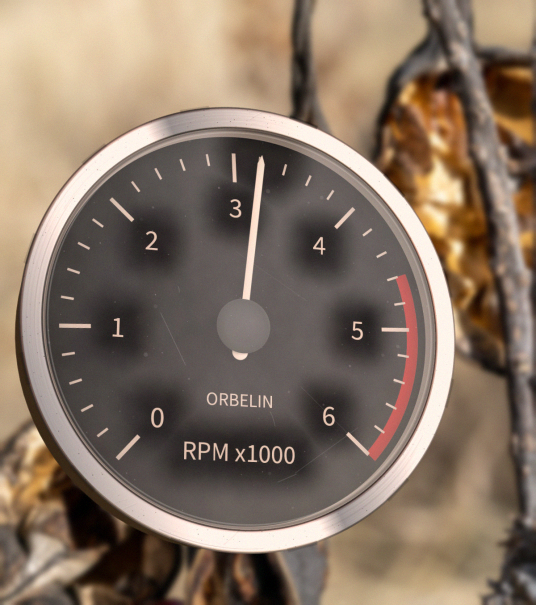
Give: 3200 rpm
